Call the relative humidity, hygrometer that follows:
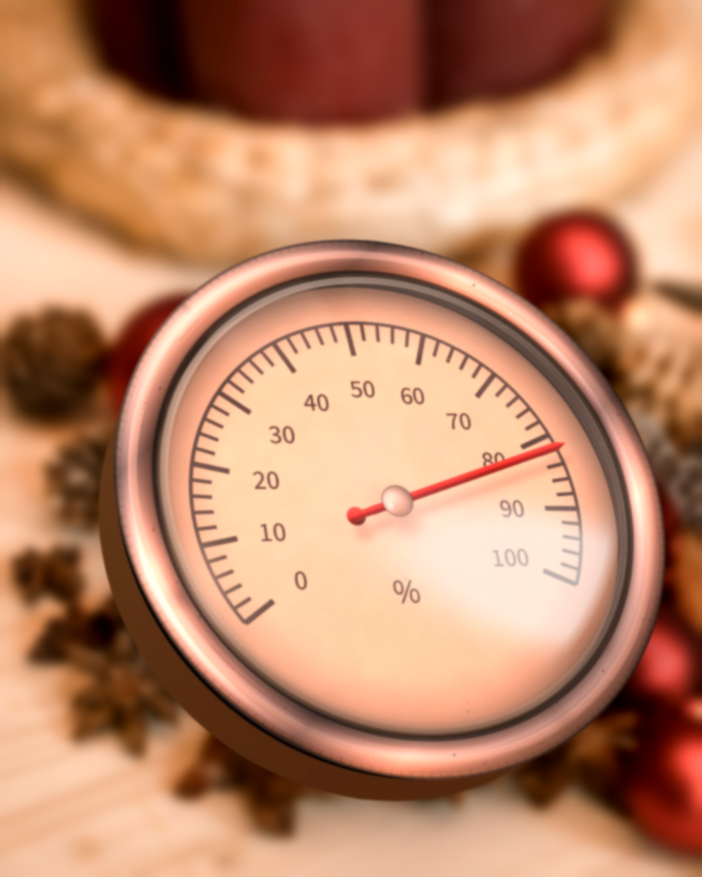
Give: 82 %
